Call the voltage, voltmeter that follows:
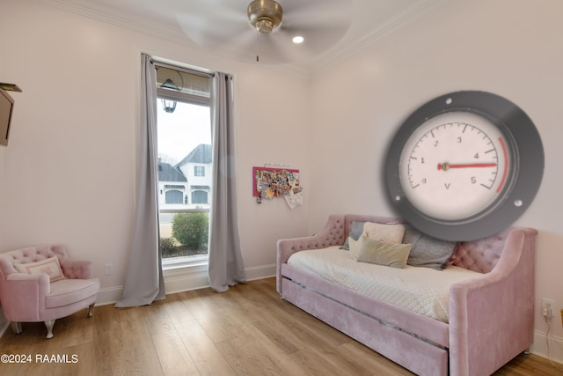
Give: 4.4 V
